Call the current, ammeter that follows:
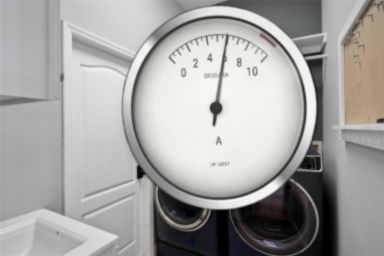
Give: 6 A
